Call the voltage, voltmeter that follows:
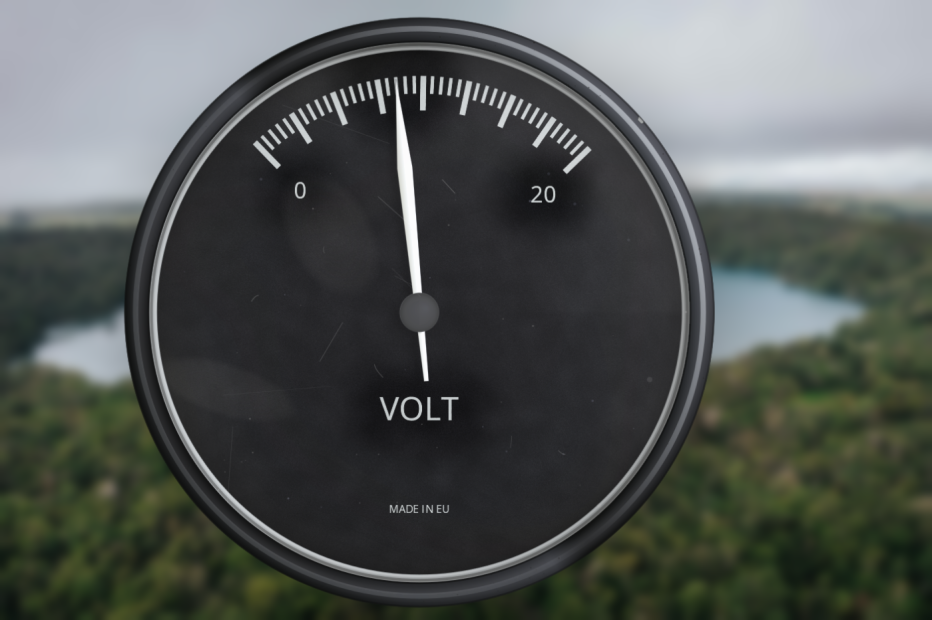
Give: 8.5 V
